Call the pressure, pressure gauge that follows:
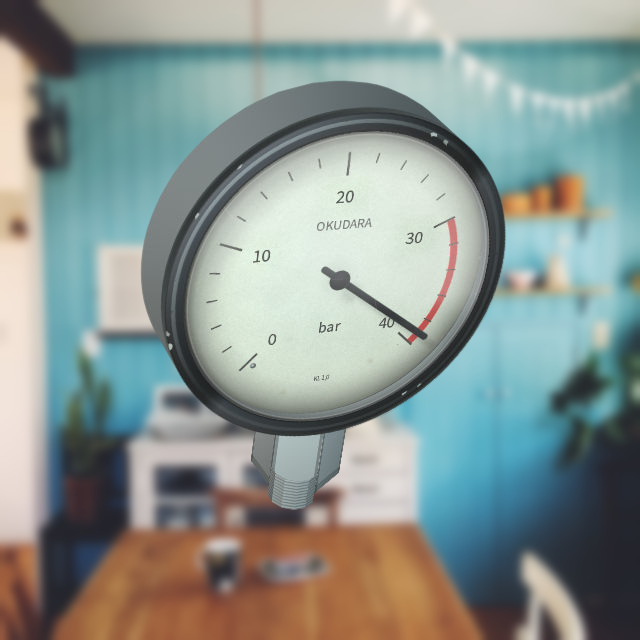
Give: 39 bar
